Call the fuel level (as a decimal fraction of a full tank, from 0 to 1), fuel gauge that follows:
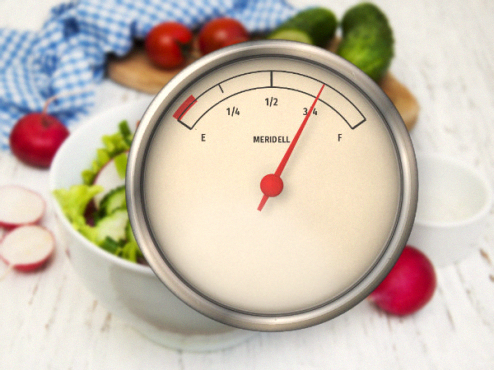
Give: 0.75
